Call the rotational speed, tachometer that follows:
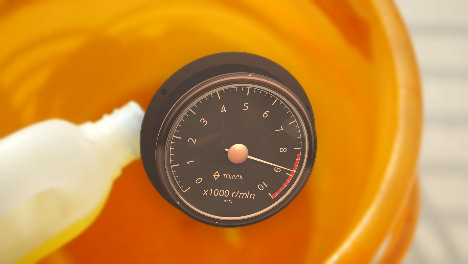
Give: 8800 rpm
